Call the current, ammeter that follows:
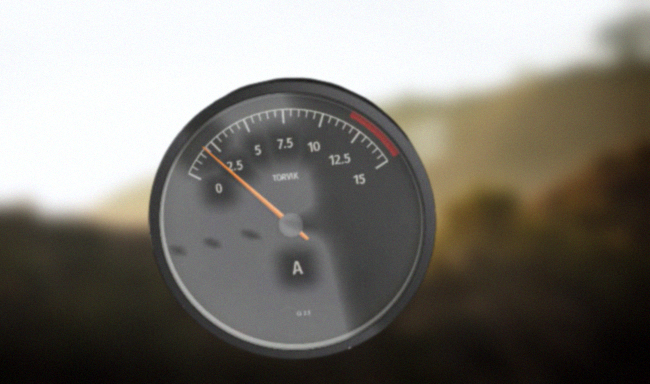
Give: 2 A
